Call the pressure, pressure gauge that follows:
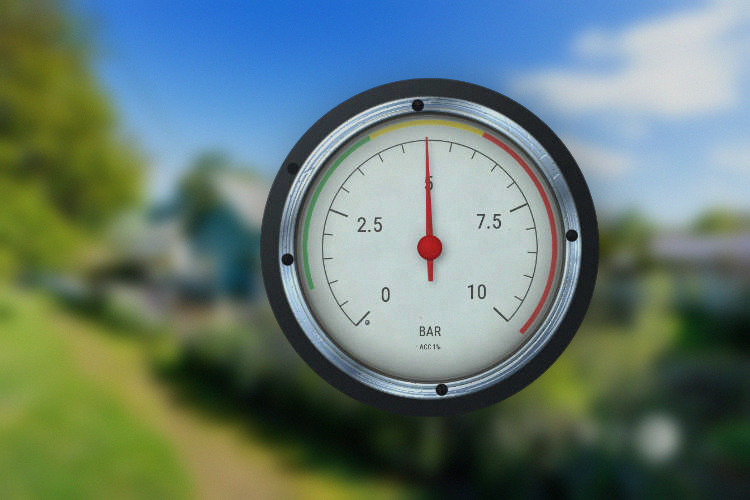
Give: 5 bar
